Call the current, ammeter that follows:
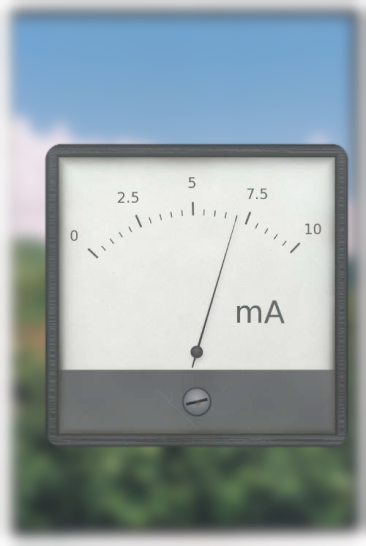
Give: 7 mA
